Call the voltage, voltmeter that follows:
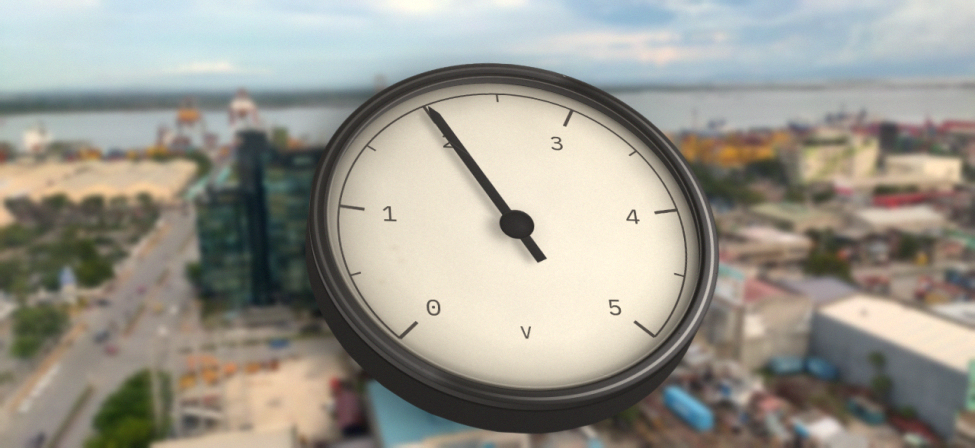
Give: 2 V
